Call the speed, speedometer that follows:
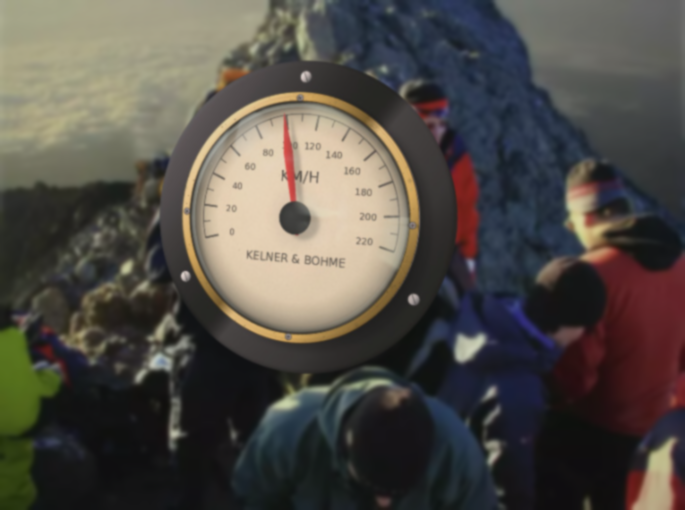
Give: 100 km/h
